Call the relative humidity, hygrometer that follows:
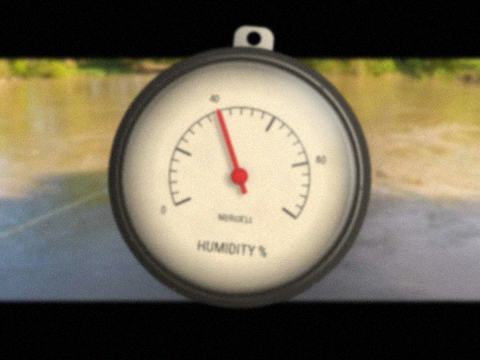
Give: 40 %
